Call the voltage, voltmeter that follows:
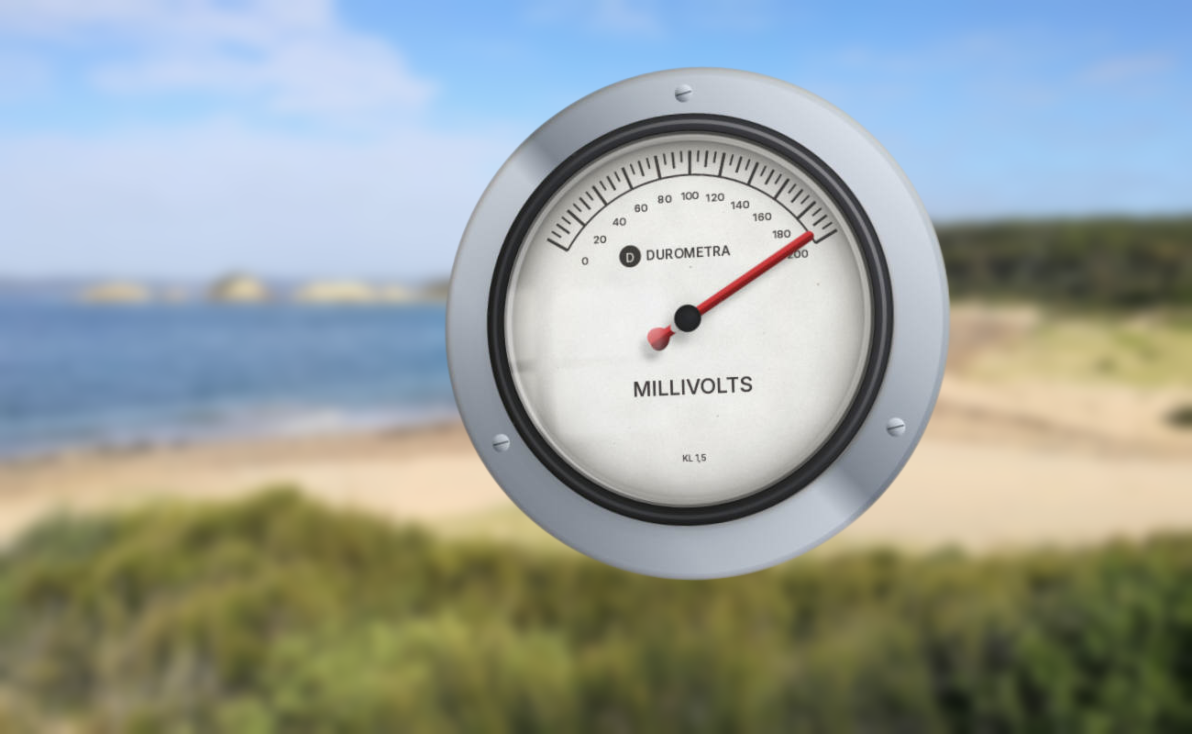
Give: 195 mV
